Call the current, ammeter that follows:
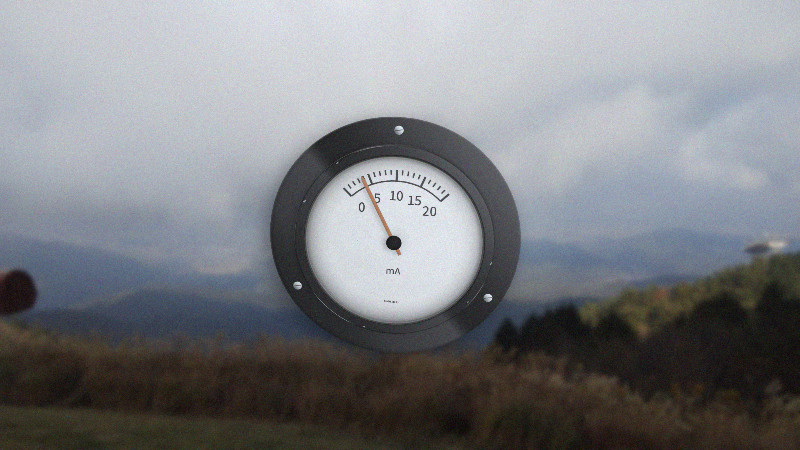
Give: 4 mA
